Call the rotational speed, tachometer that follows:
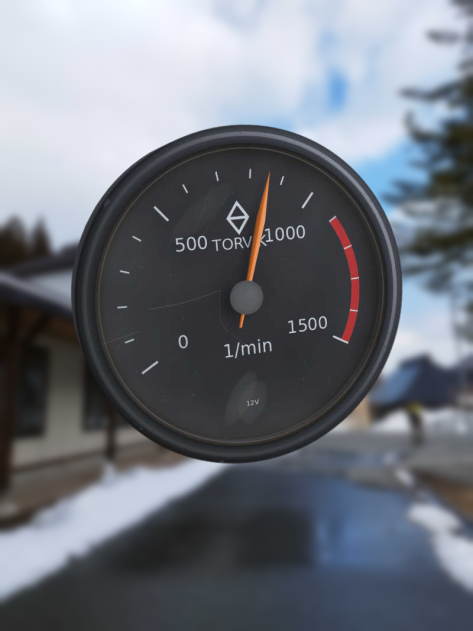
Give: 850 rpm
